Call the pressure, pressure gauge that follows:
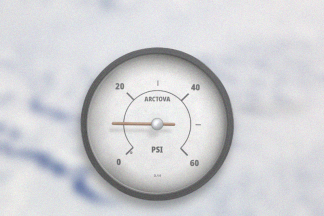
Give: 10 psi
